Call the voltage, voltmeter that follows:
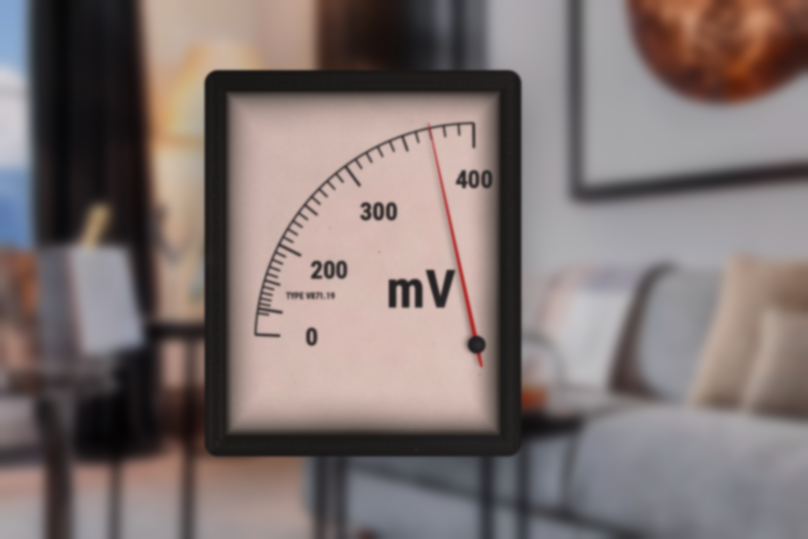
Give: 370 mV
